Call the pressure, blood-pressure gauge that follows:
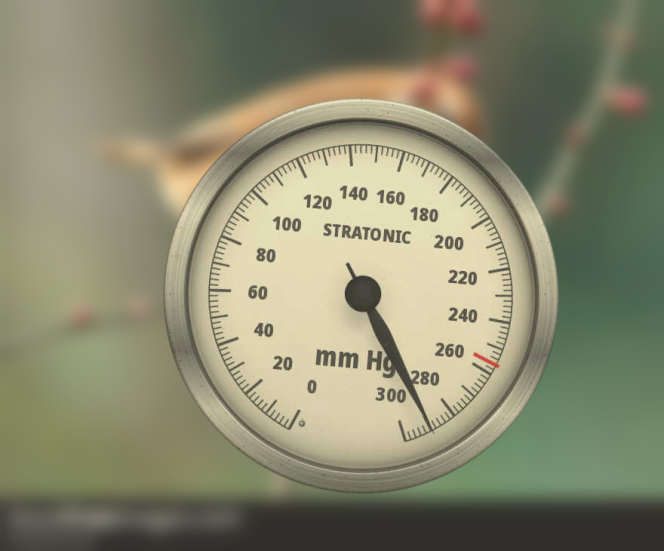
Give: 290 mmHg
